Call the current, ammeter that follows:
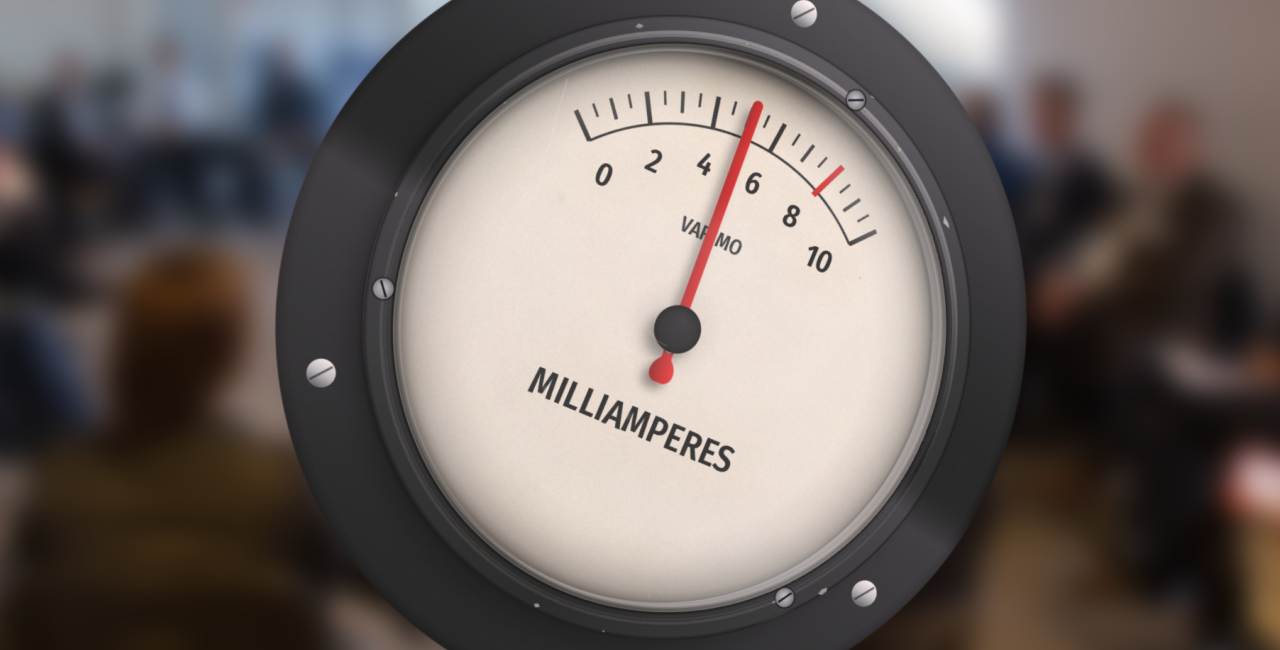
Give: 5 mA
